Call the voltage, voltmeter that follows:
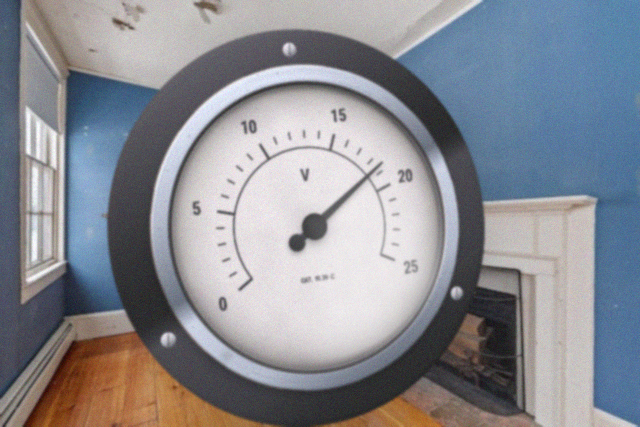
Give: 18.5 V
